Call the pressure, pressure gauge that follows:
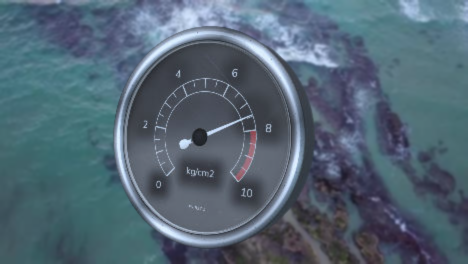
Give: 7.5 kg/cm²
